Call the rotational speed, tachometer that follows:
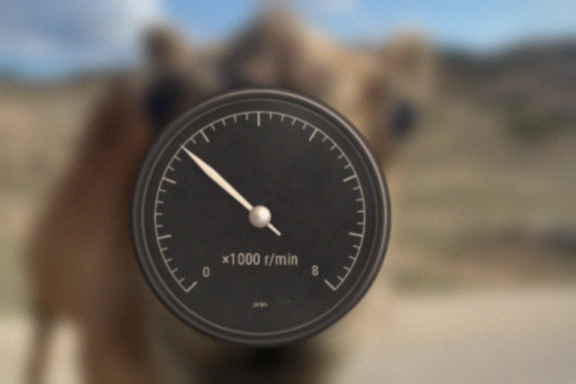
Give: 2600 rpm
